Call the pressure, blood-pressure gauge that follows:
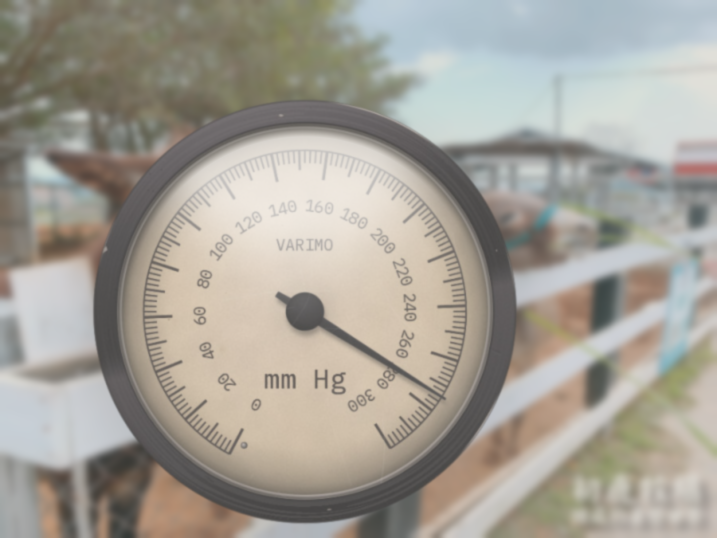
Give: 274 mmHg
